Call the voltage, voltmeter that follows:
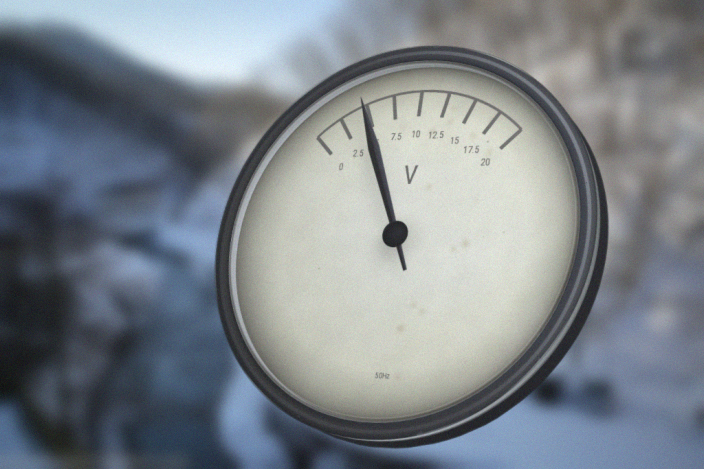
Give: 5 V
